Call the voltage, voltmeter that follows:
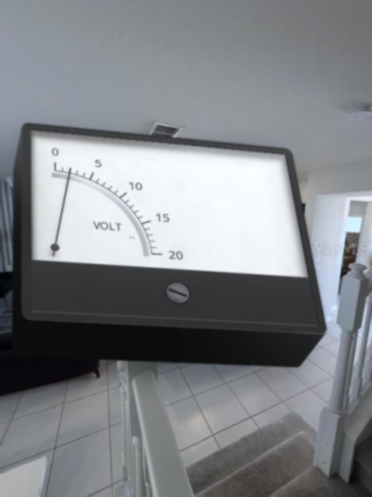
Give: 2 V
